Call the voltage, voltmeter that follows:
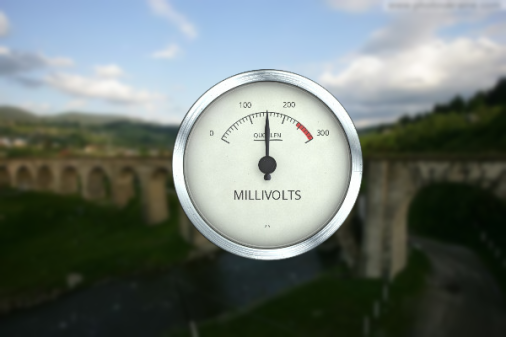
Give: 150 mV
